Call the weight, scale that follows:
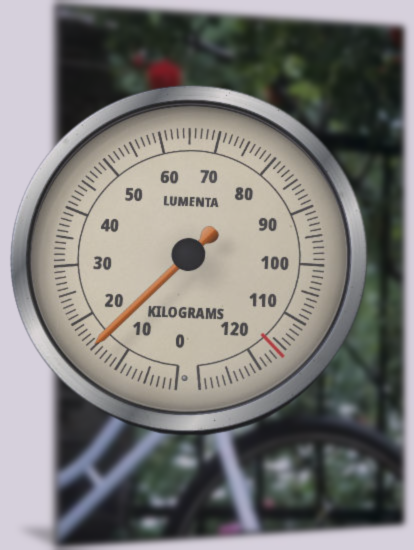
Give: 15 kg
